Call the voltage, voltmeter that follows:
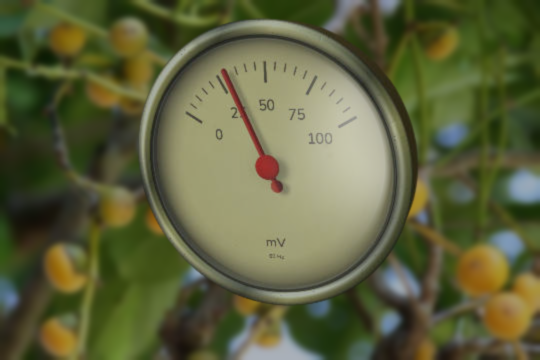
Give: 30 mV
